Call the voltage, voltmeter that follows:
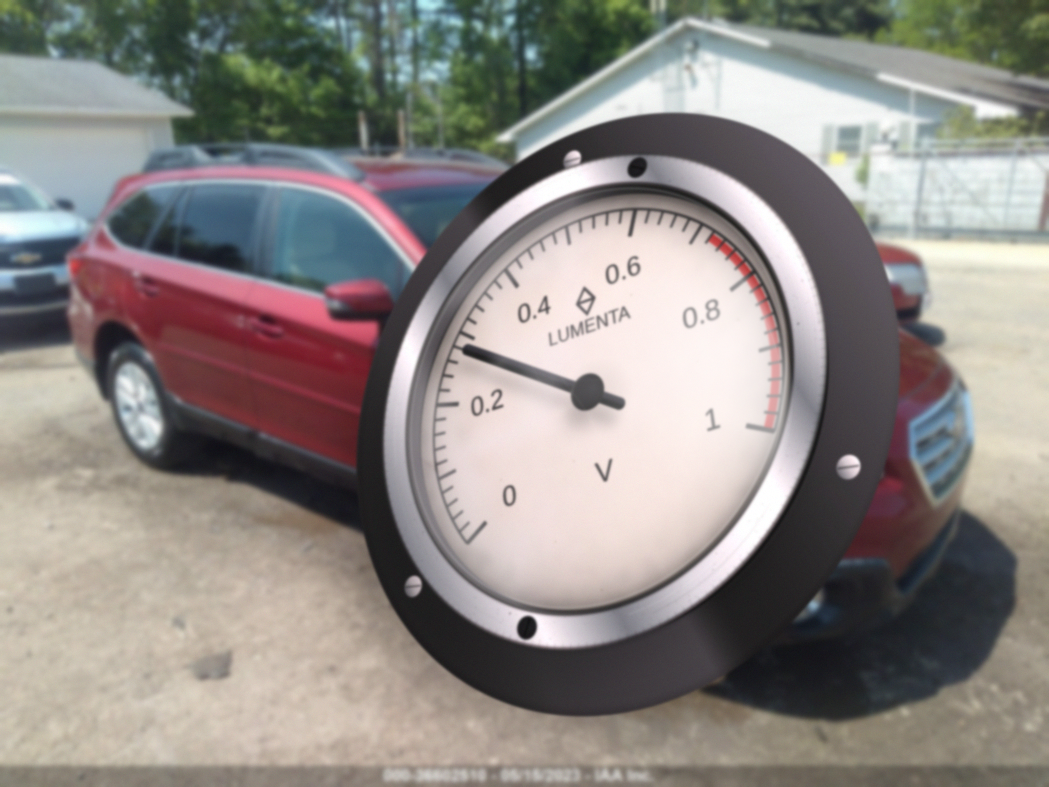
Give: 0.28 V
